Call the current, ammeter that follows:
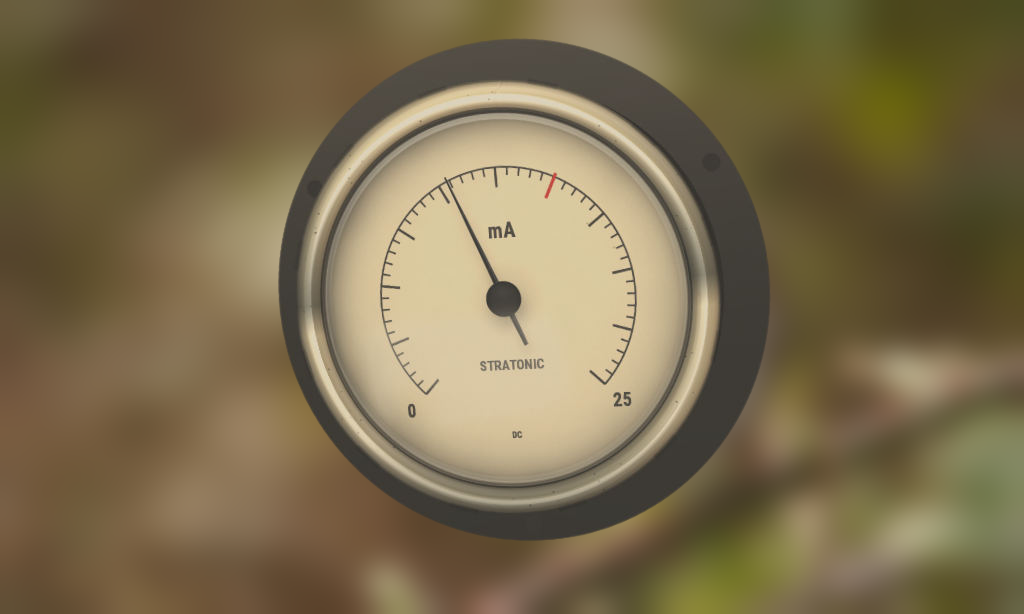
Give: 10.5 mA
